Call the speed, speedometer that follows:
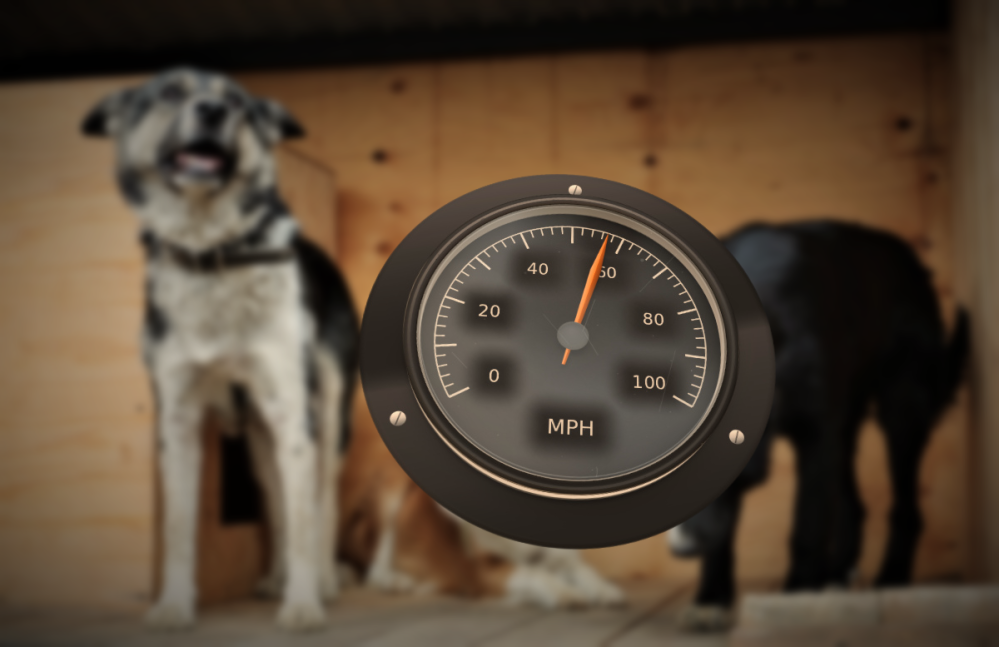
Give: 57 mph
